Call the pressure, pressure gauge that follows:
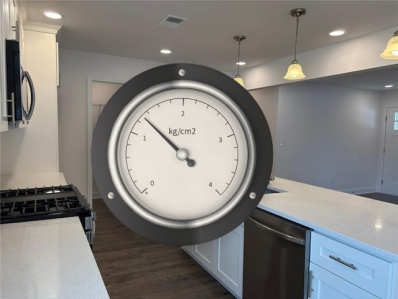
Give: 1.3 kg/cm²
